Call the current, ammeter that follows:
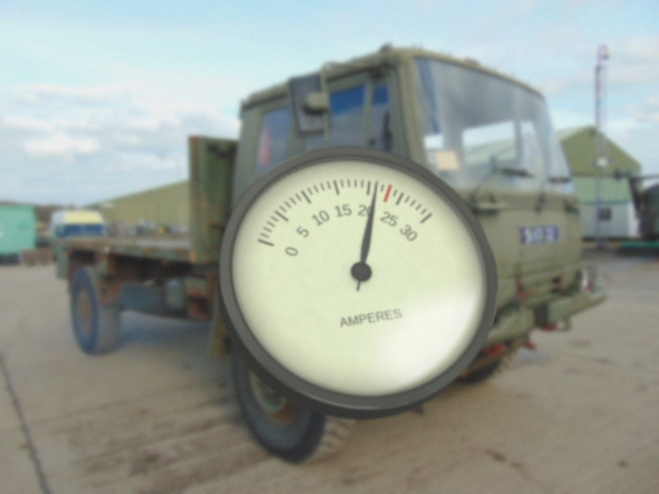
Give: 21 A
